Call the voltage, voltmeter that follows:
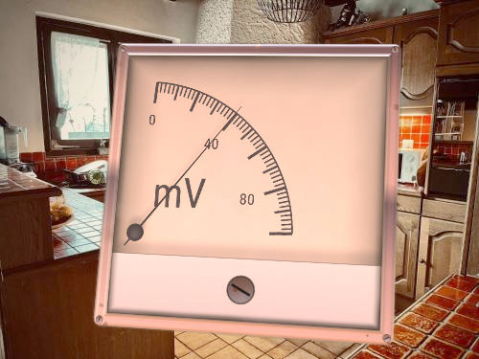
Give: 40 mV
